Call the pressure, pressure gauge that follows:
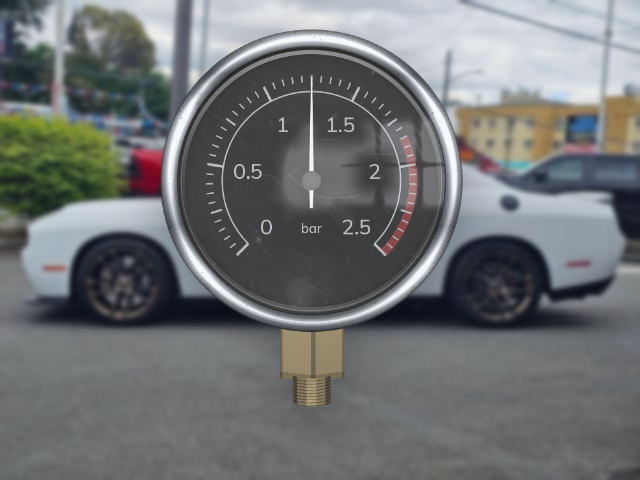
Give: 1.25 bar
